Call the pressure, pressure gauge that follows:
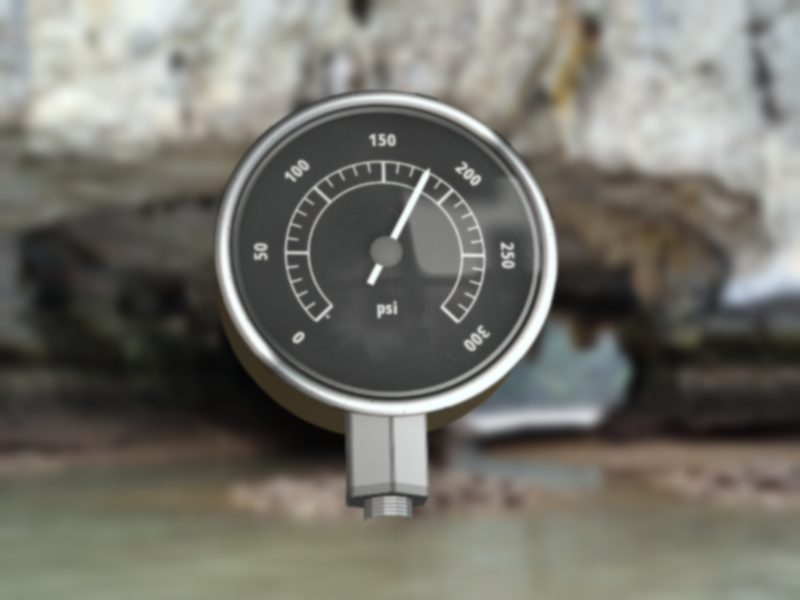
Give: 180 psi
